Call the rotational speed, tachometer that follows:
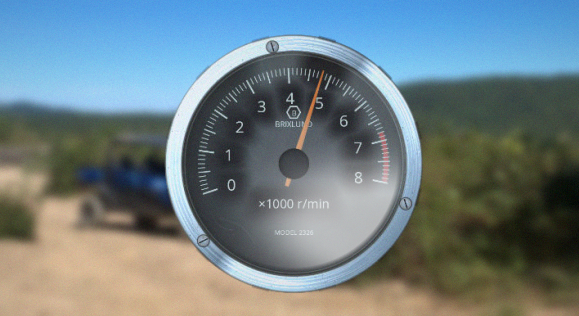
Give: 4800 rpm
